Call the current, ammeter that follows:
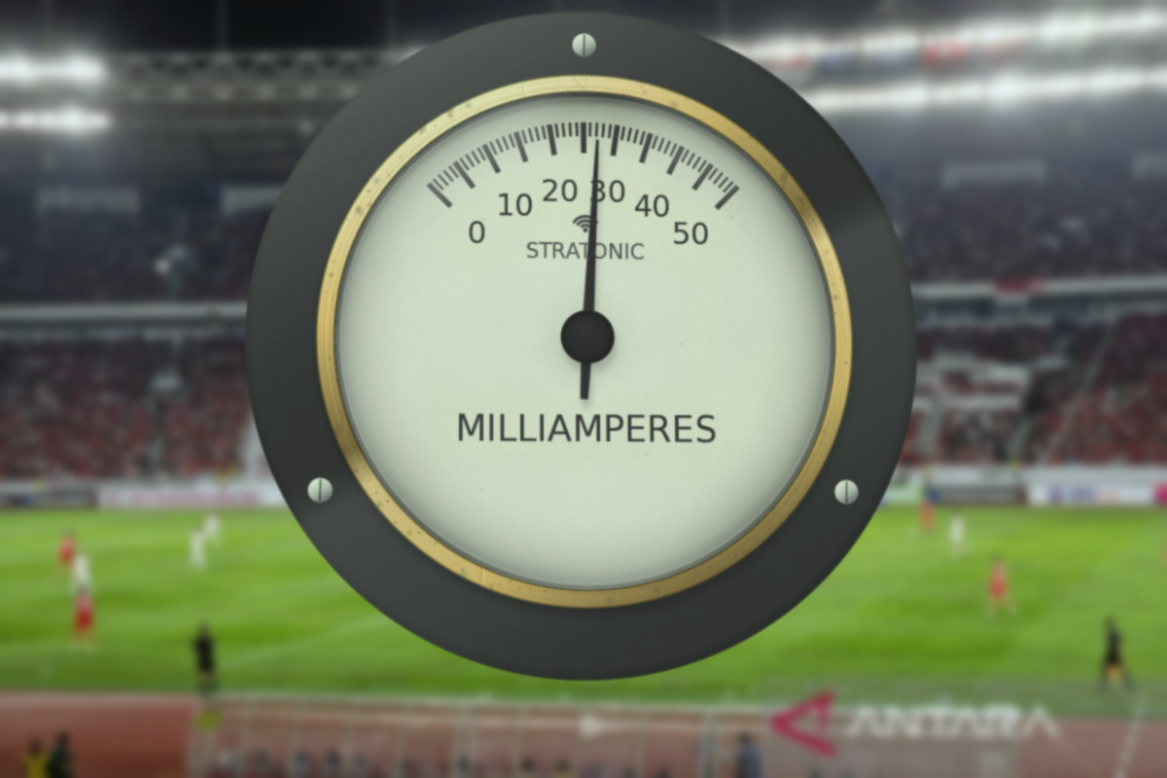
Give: 27 mA
